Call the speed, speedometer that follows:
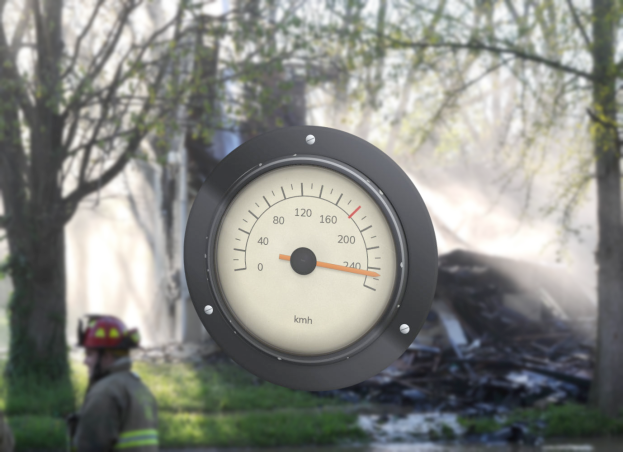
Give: 245 km/h
